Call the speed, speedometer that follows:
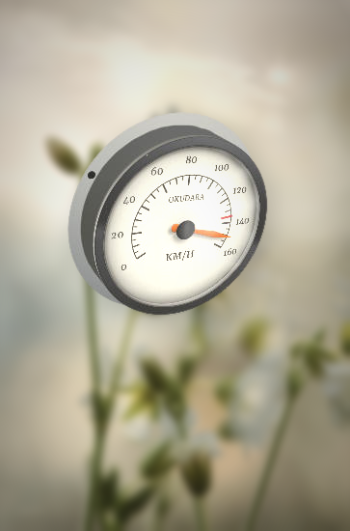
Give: 150 km/h
